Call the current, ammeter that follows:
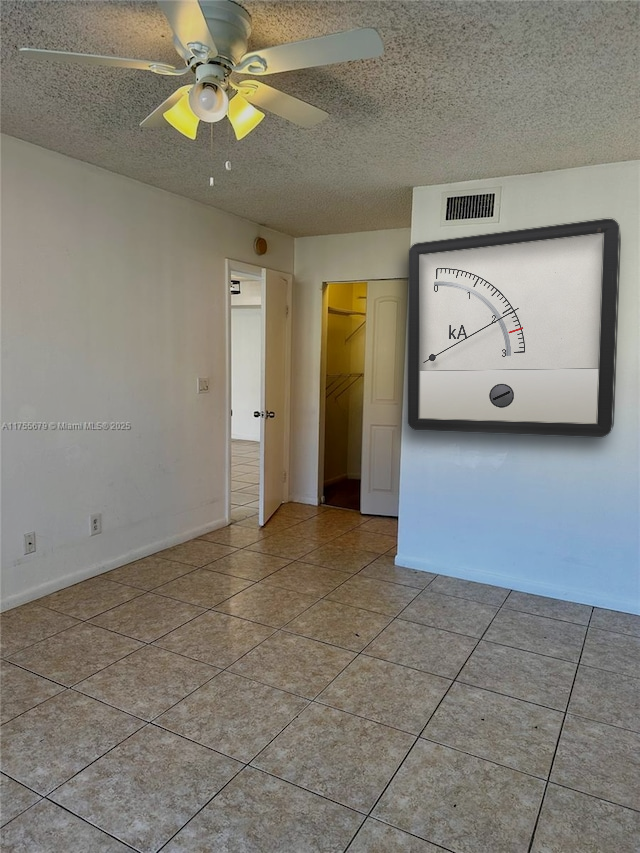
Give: 2.1 kA
